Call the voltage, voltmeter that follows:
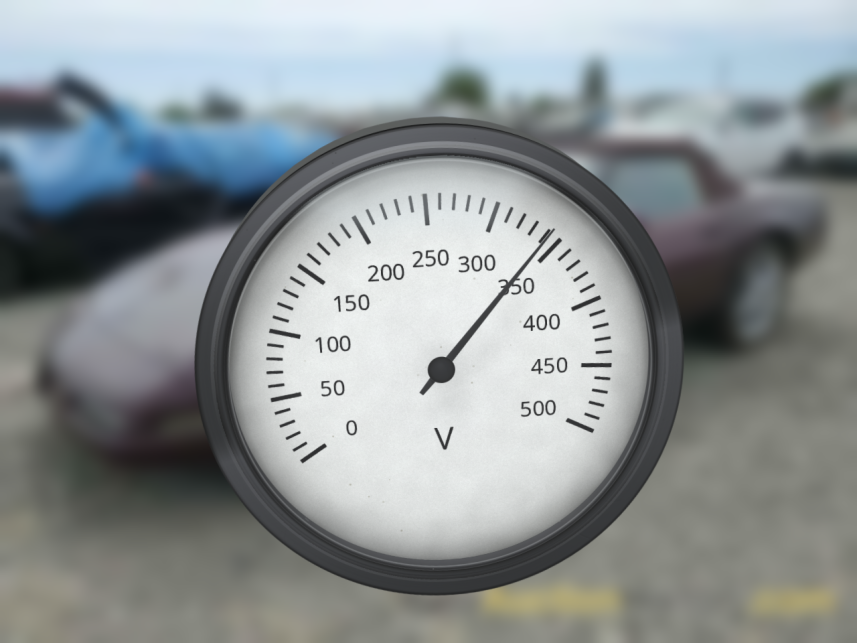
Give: 340 V
